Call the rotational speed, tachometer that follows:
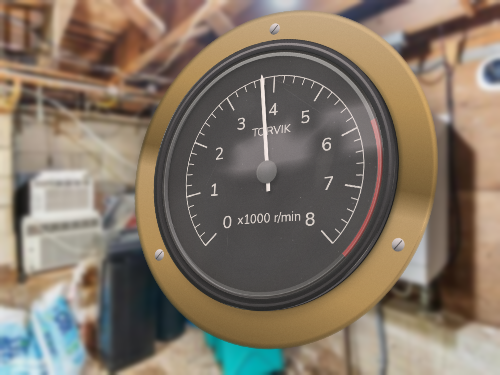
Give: 3800 rpm
